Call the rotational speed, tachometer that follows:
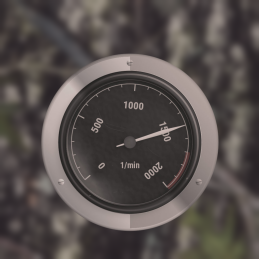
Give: 1500 rpm
